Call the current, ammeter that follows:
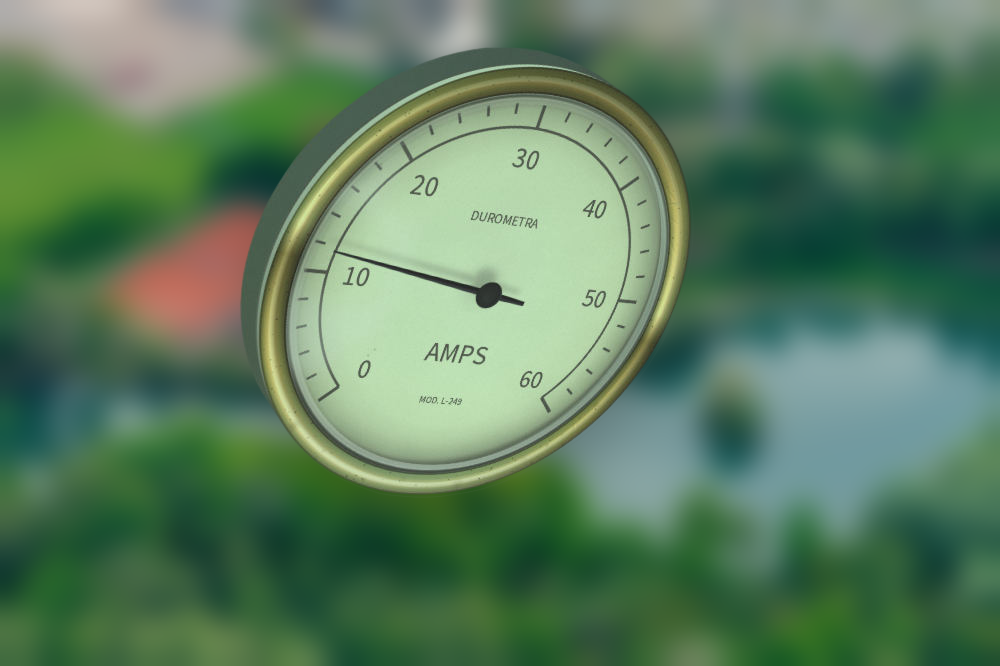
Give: 12 A
